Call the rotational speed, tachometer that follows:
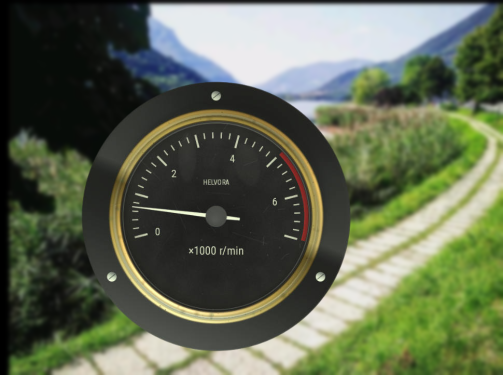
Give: 700 rpm
